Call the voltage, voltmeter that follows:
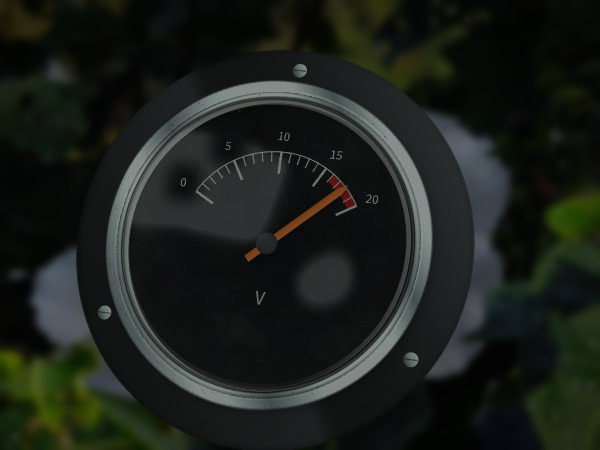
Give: 18 V
